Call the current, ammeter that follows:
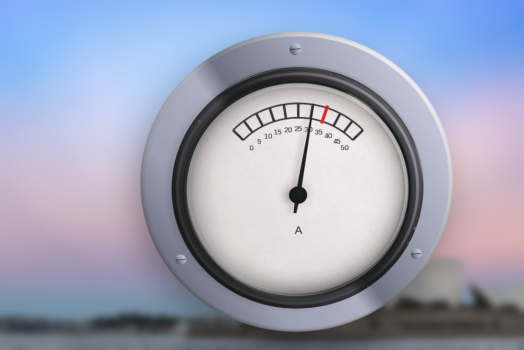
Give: 30 A
